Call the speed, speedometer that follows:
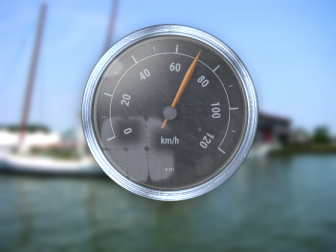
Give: 70 km/h
